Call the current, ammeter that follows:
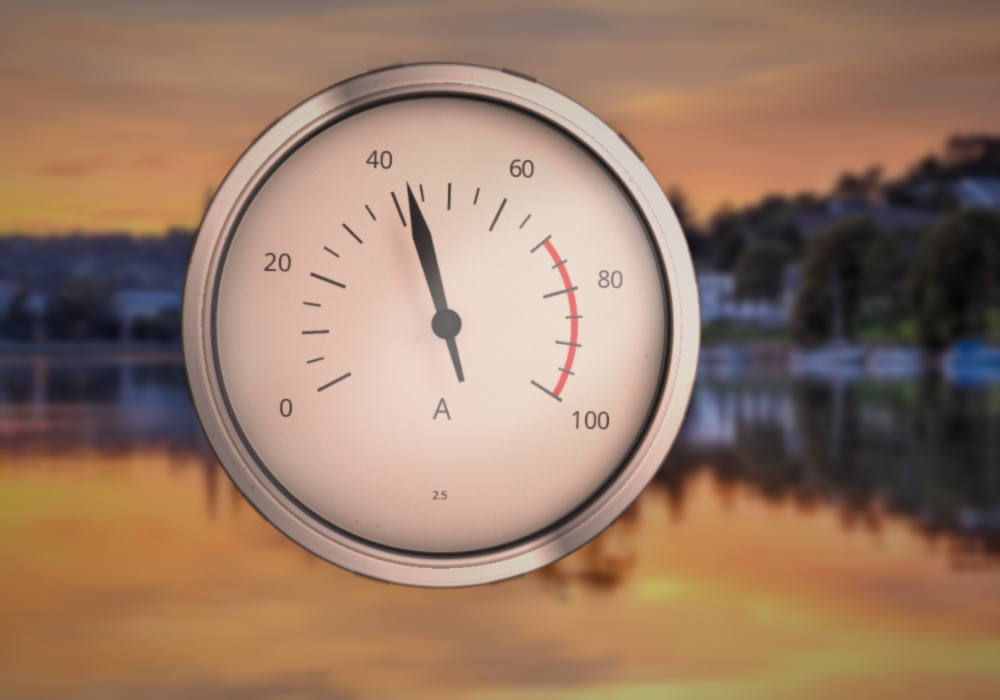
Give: 42.5 A
